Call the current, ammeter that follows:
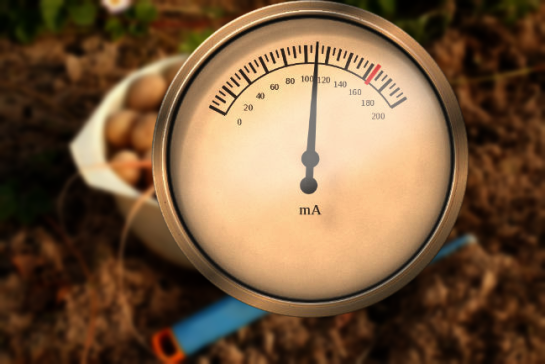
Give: 110 mA
